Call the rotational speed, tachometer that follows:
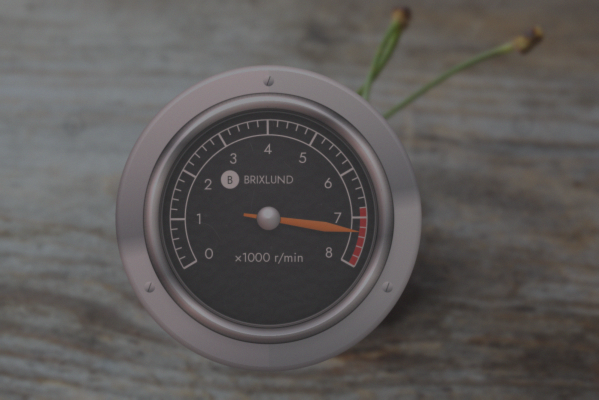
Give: 7300 rpm
